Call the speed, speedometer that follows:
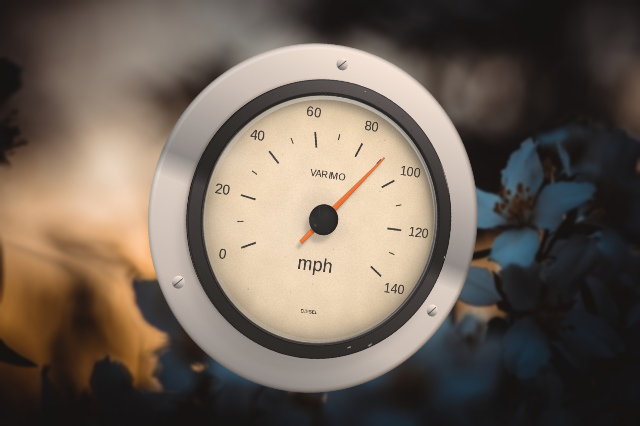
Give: 90 mph
